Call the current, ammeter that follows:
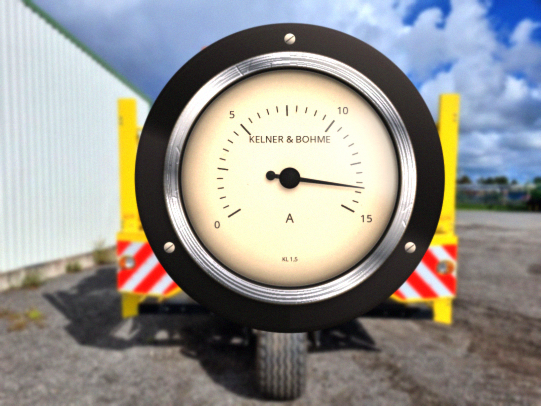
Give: 13.75 A
